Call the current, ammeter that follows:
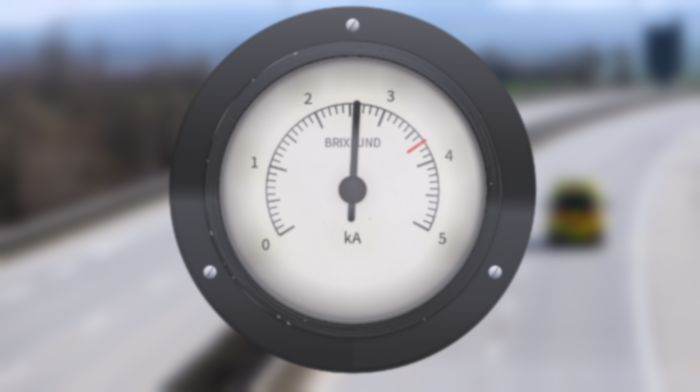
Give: 2.6 kA
